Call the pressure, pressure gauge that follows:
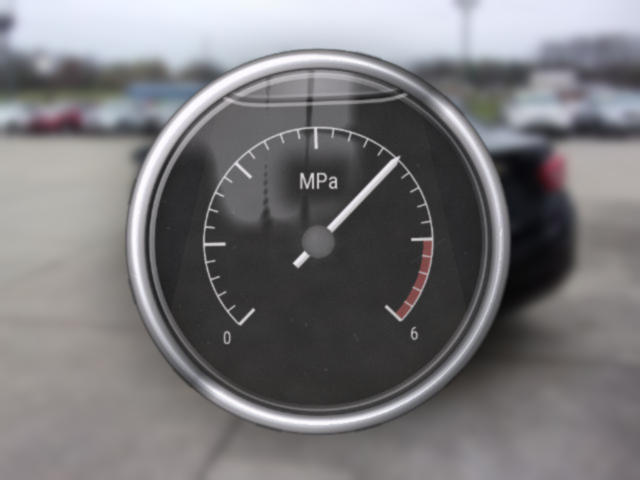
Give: 4 MPa
